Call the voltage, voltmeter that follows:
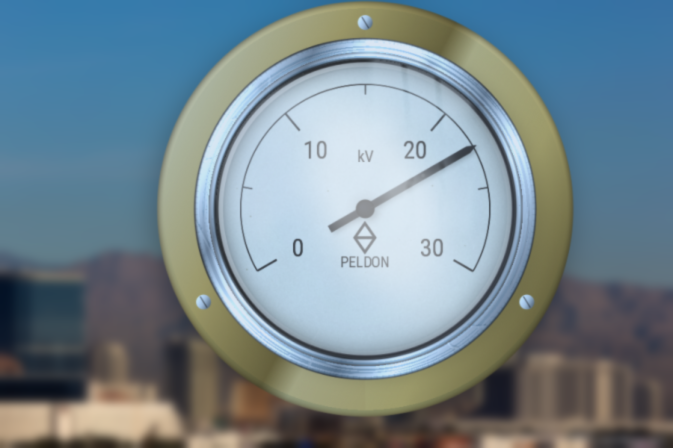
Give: 22.5 kV
